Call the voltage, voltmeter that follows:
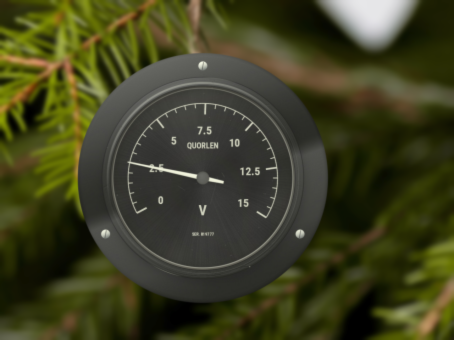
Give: 2.5 V
